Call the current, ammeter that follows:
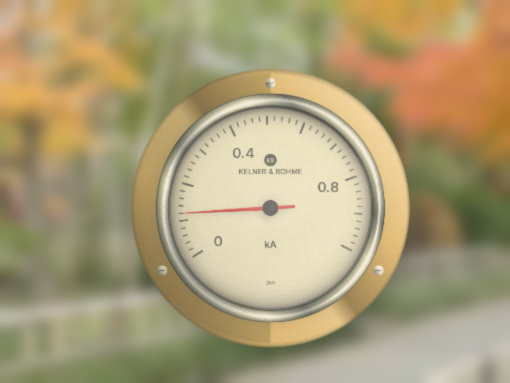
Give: 0.12 kA
